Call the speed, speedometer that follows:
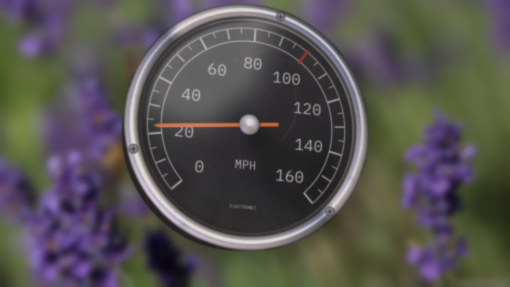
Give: 22.5 mph
